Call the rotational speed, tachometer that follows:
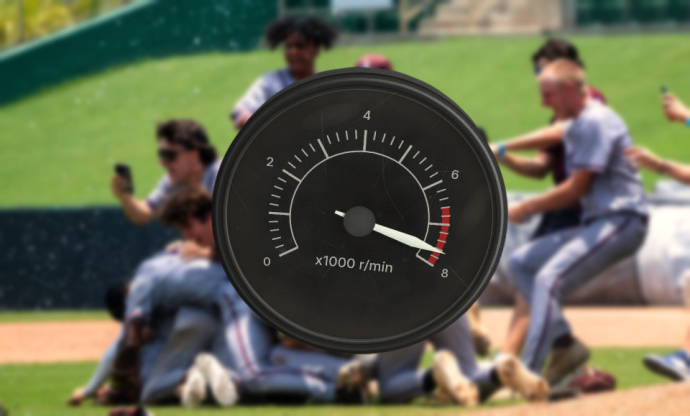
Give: 7600 rpm
